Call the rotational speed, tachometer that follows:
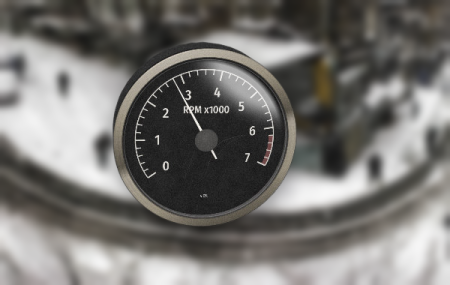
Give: 2800 rpm
